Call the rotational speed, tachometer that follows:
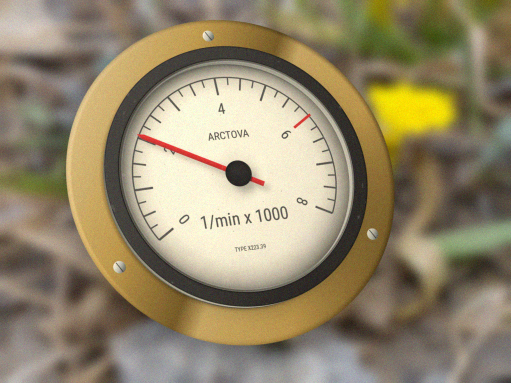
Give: 2000 rpm
